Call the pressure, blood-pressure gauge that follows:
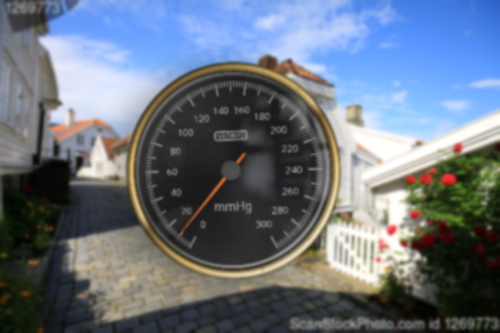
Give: 10 mmHg
